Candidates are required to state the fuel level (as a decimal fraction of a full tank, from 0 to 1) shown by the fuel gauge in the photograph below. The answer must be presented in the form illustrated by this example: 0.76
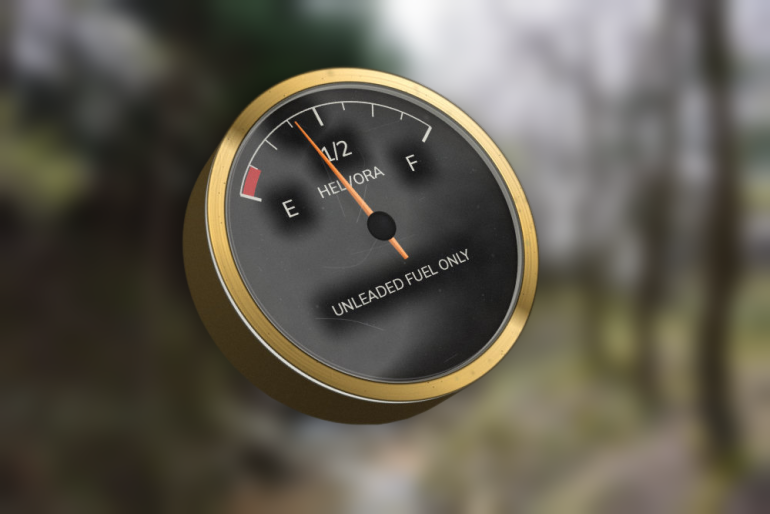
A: 0.375
